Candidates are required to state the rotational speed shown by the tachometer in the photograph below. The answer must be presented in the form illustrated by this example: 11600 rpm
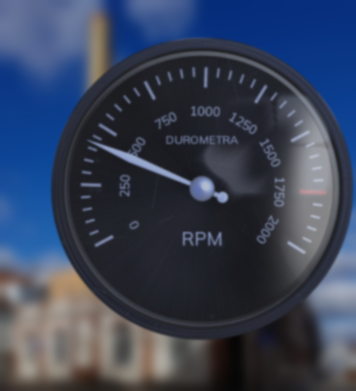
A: 425 rpm
